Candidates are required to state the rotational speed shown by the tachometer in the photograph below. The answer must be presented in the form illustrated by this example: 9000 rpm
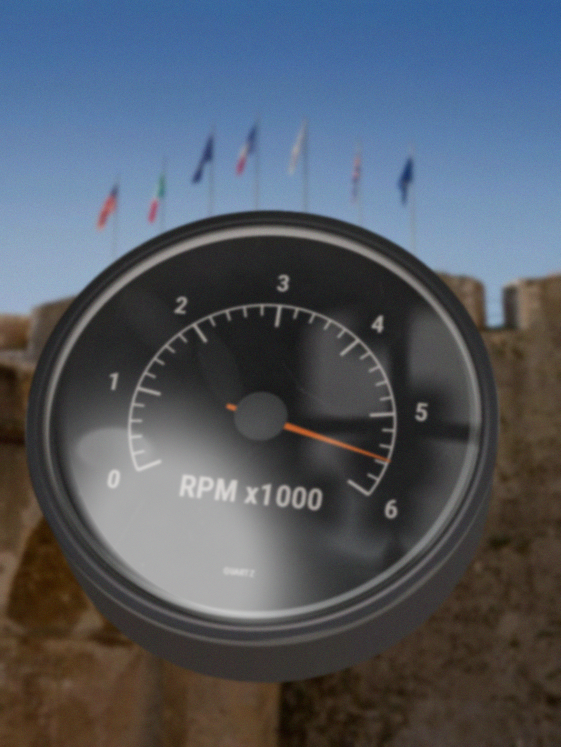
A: 5600 rpm
